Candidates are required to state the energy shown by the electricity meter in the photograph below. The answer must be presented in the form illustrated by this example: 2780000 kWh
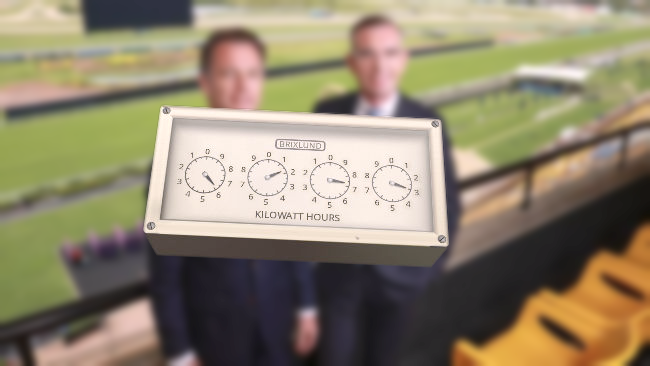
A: 6173 kWh
